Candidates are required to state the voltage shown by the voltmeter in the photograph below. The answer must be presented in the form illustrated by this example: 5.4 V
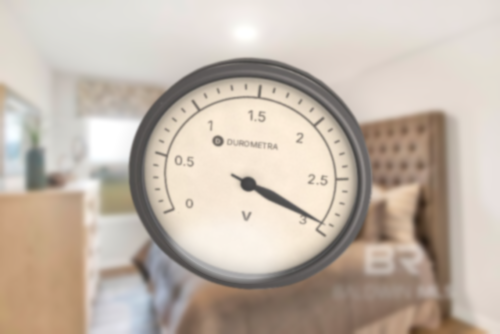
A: 2.9 V
